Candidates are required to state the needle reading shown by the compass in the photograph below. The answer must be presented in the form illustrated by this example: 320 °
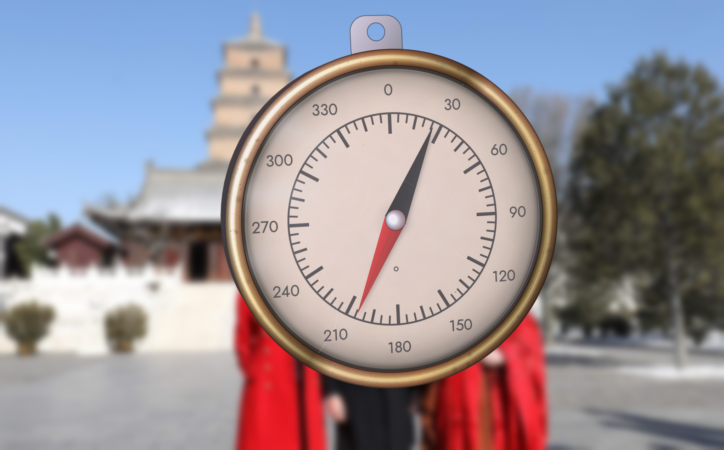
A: 205 °
